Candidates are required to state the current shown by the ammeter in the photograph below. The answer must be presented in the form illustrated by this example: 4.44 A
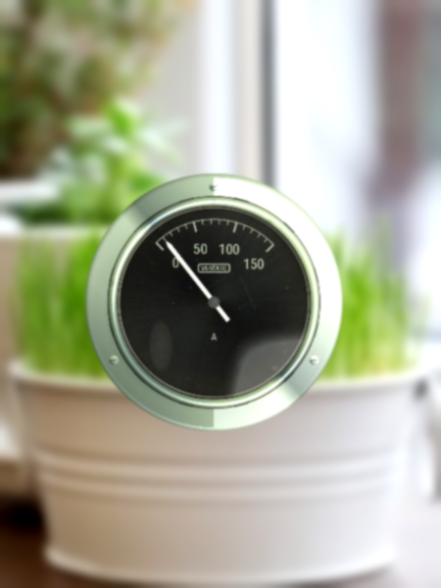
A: 10 A
